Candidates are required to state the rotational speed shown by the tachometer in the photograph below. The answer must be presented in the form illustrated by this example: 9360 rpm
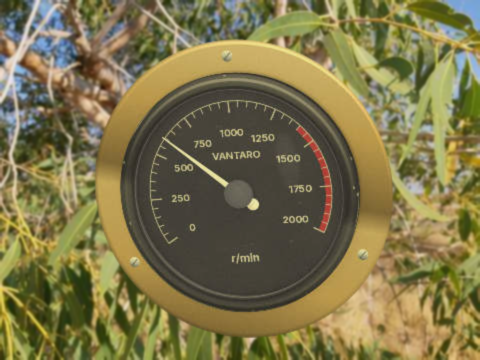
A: 600 rpm
